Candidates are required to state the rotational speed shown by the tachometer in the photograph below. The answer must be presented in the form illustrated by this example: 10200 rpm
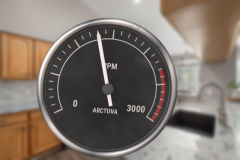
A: 1300 rpm
